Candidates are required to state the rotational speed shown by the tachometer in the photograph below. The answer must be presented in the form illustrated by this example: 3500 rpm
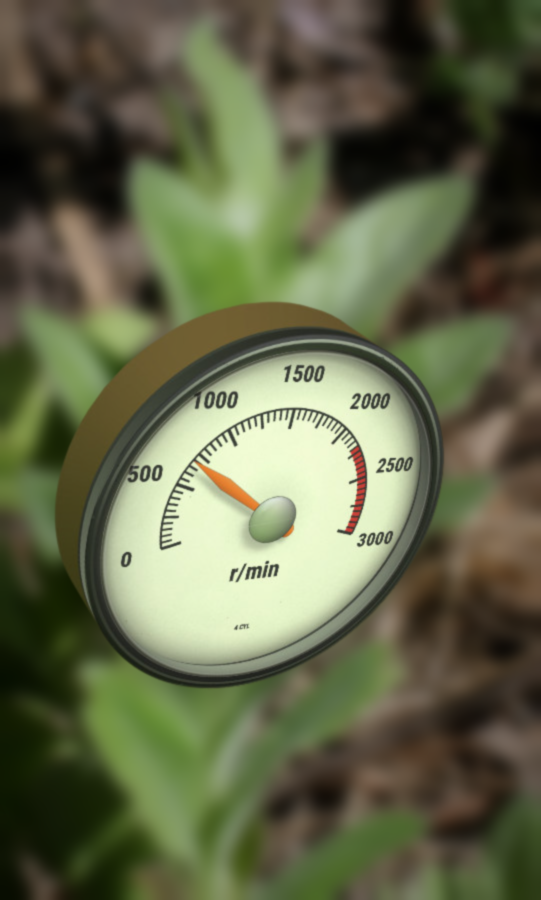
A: 700 rpm
